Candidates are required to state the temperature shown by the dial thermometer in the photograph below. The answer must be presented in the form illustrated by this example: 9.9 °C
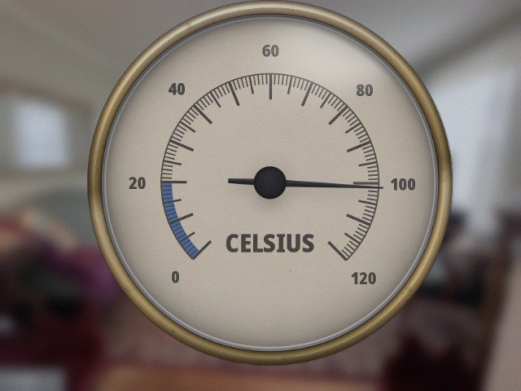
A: 101 °C
